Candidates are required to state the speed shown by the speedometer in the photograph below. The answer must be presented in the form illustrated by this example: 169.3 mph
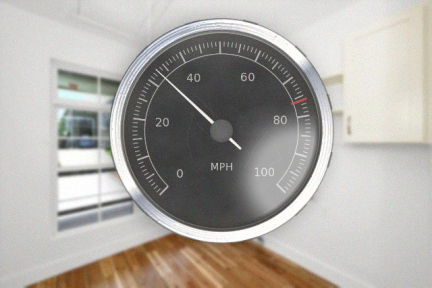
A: 33 mph
